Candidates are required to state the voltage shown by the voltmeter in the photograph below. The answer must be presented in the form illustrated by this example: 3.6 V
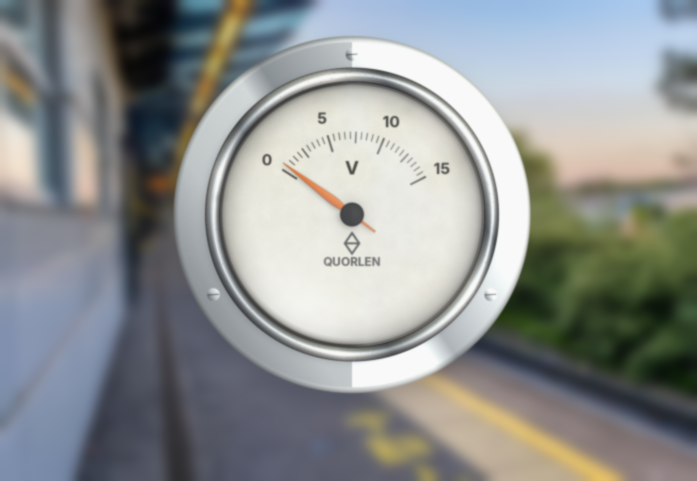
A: 0.5 V
